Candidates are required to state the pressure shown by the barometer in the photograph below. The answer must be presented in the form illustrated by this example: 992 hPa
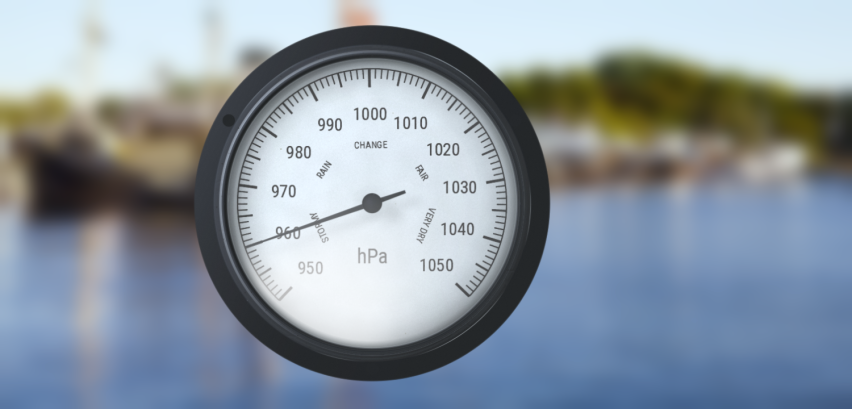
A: 960 hPa
